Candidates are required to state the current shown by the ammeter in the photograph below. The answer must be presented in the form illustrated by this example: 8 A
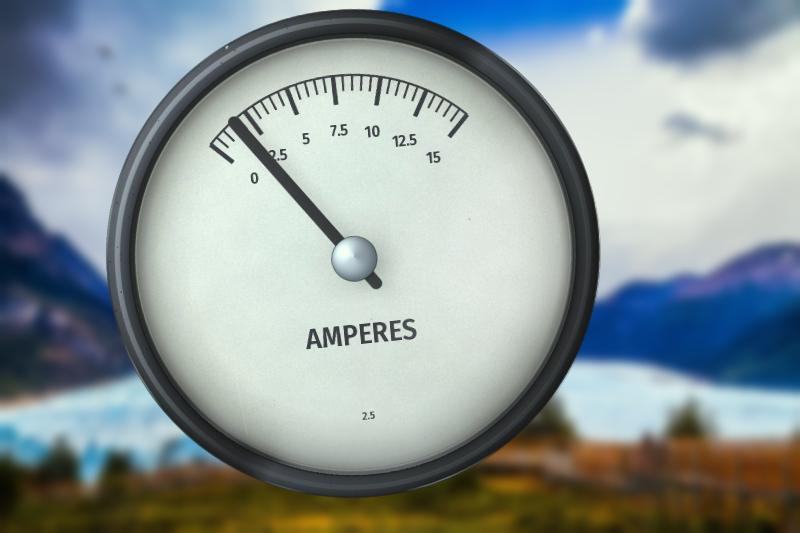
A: 1.75 A
